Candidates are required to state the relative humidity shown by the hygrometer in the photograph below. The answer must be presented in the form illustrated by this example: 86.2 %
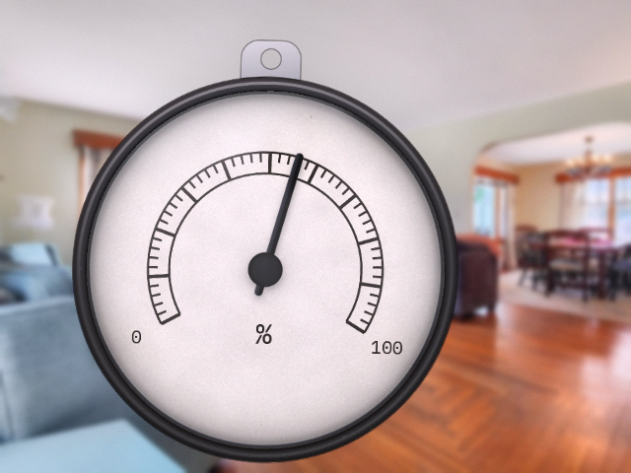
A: 56 %
